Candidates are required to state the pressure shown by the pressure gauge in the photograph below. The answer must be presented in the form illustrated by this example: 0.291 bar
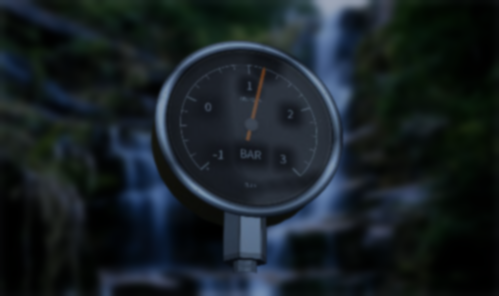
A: 1.2 bar
